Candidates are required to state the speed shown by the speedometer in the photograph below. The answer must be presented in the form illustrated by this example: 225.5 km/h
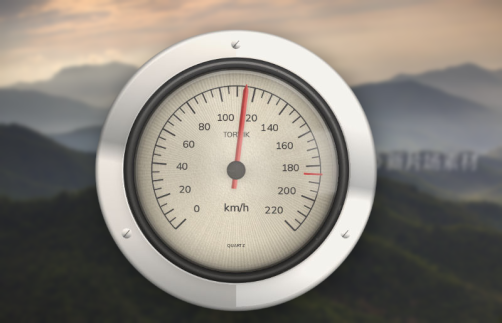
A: 115 km/h
